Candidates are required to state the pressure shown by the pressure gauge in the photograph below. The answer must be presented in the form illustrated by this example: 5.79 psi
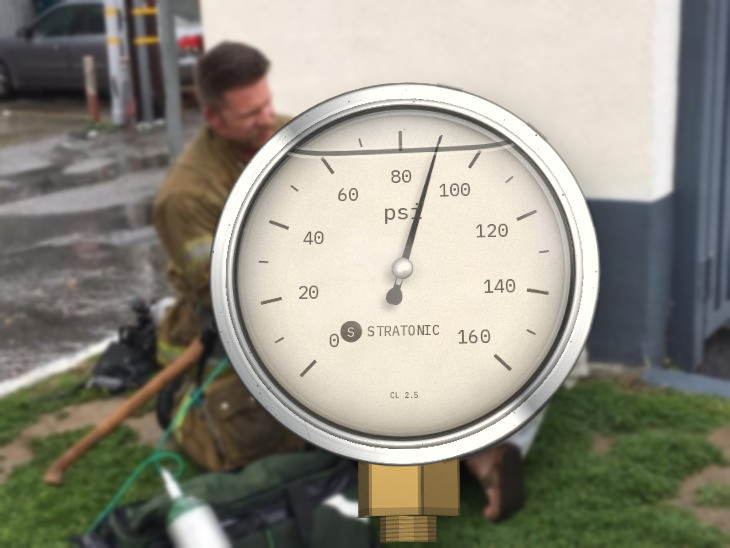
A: 90 psi
